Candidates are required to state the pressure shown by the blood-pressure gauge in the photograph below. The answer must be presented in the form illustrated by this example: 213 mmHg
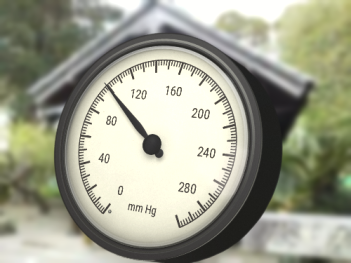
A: 100 mmHg
